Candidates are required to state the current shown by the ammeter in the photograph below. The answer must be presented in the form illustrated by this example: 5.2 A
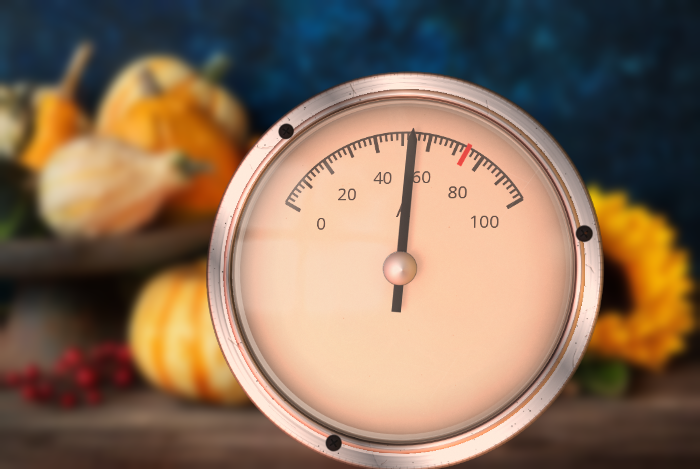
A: 54 A
